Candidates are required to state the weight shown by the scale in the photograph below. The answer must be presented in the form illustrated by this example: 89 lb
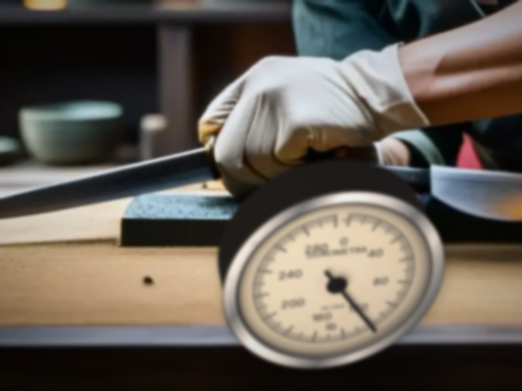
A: 120 lb
